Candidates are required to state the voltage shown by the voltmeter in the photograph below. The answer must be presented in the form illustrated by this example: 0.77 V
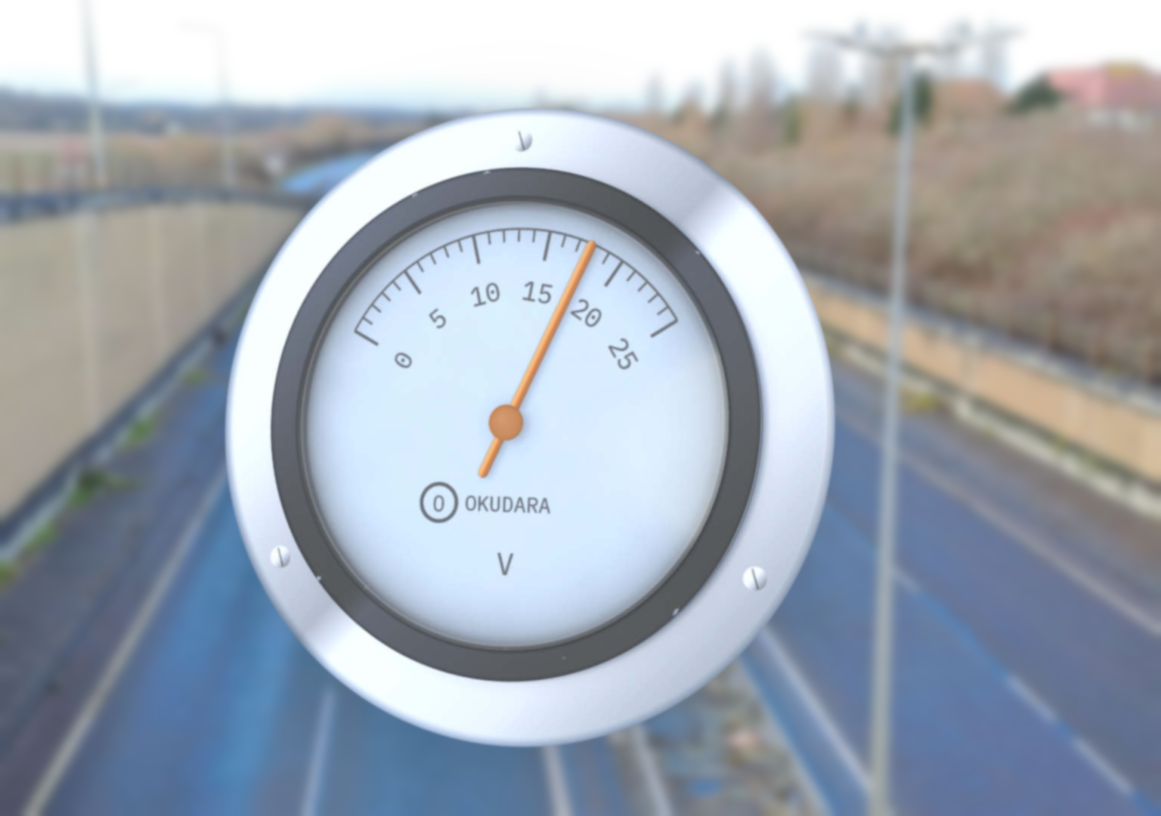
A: 18 V
